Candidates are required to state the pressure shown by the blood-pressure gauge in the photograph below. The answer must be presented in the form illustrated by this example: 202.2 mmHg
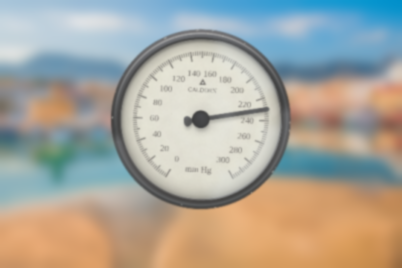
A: 230 mmHg
